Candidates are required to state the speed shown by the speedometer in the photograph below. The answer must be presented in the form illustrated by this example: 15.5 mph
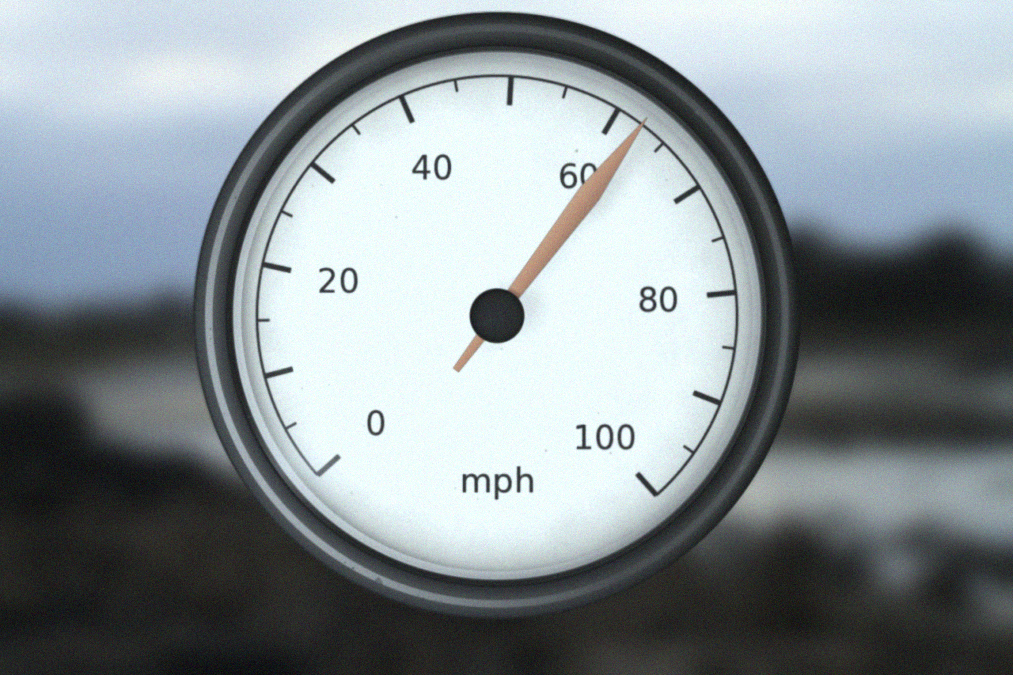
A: 62.5 mph
